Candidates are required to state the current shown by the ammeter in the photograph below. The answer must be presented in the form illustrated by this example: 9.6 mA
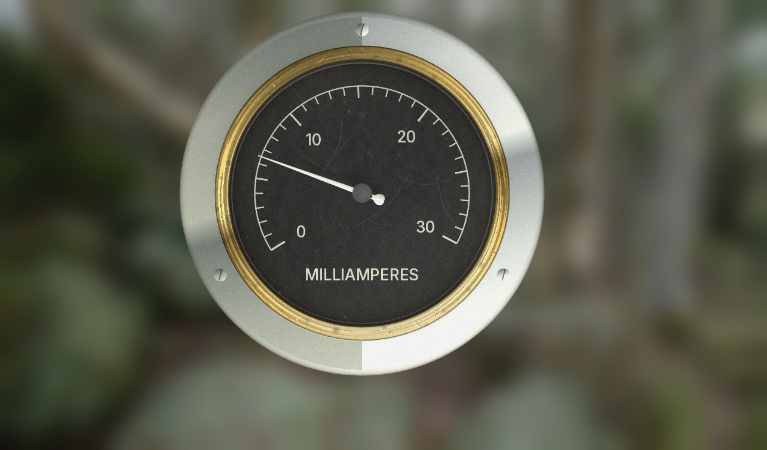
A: 6.5 mA
